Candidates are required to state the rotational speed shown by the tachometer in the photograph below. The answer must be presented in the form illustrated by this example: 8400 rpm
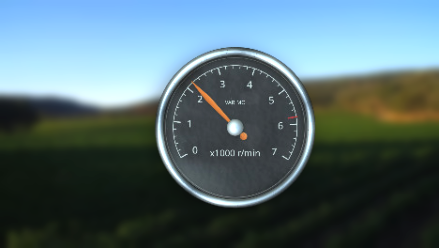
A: 2200 rpm
